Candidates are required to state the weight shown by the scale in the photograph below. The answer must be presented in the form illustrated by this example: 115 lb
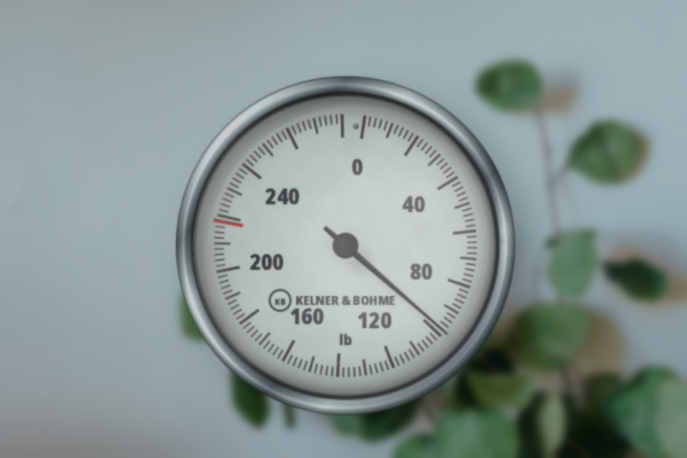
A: 98 lb
